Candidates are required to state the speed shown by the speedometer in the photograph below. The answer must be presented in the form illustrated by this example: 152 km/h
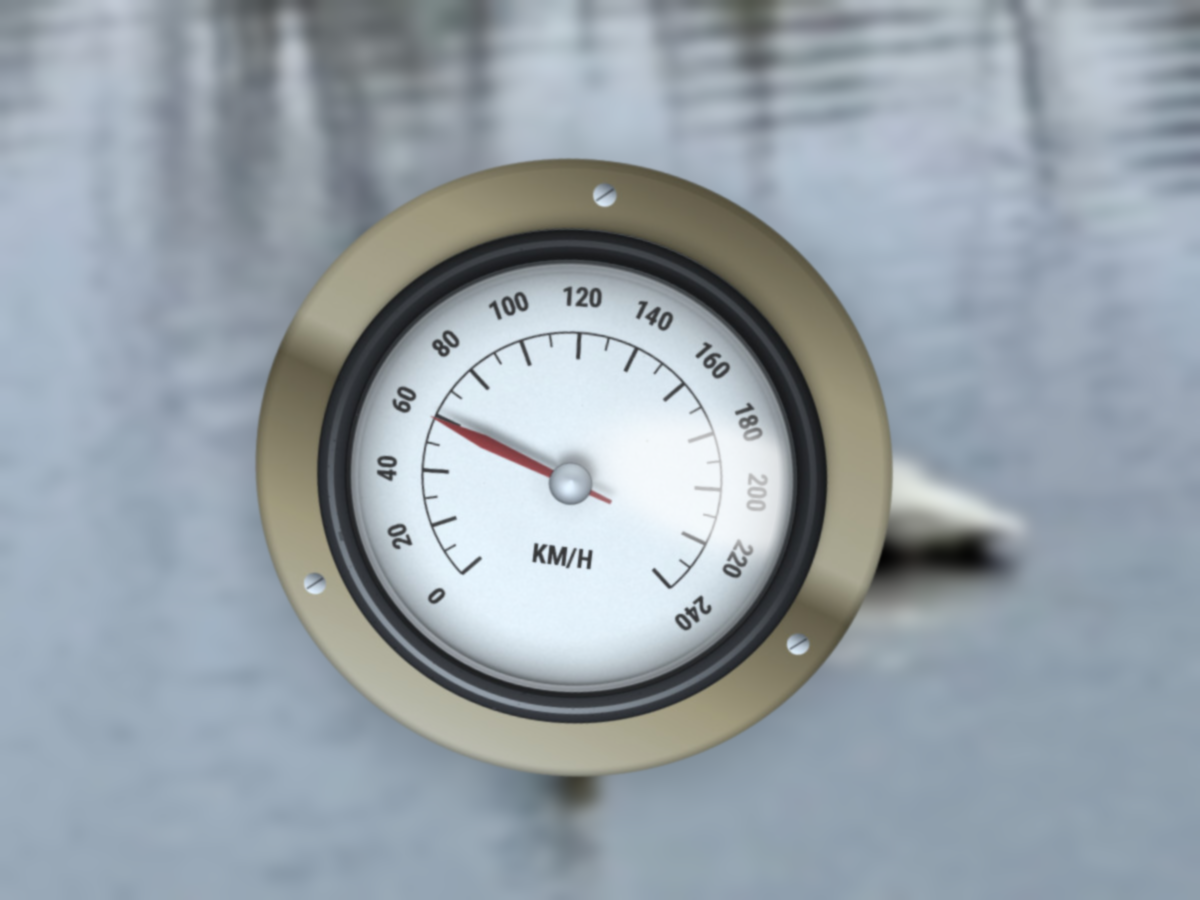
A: 60 km/h
